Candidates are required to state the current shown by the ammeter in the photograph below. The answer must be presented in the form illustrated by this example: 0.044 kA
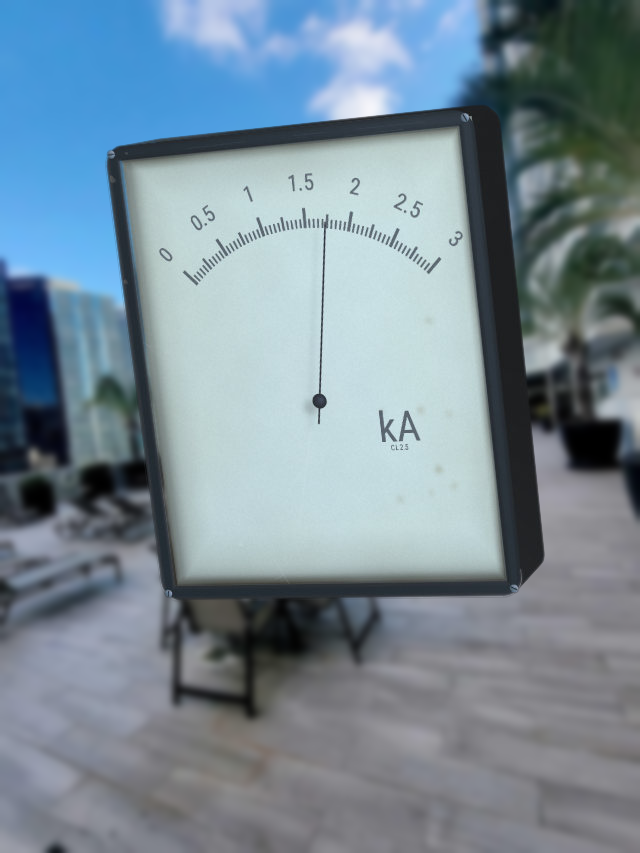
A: 1.75 kA
